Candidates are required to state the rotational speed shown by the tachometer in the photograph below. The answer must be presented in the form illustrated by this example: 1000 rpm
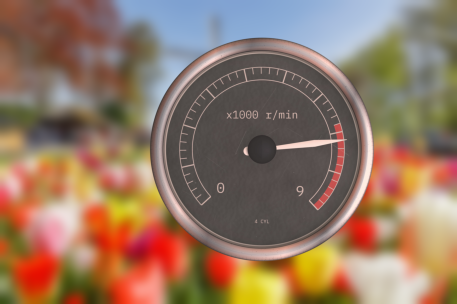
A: 7200 rpm
